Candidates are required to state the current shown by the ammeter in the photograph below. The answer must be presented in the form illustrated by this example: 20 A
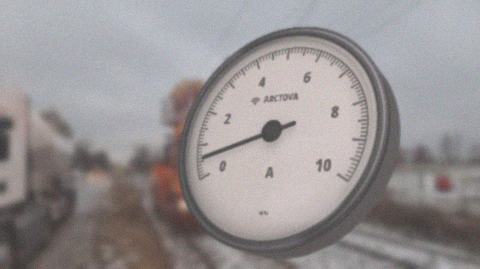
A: 0.5 A
